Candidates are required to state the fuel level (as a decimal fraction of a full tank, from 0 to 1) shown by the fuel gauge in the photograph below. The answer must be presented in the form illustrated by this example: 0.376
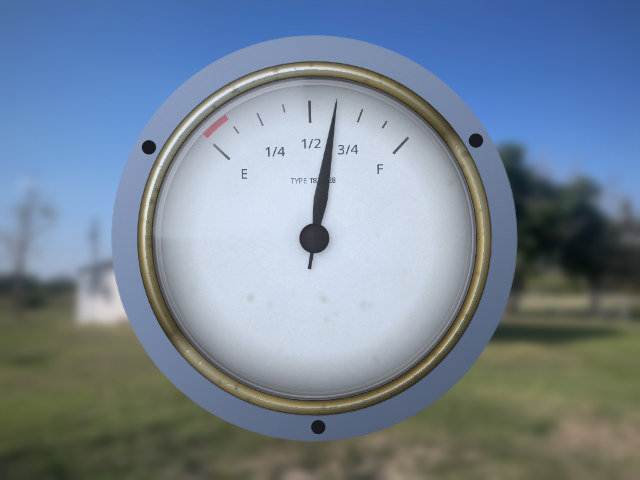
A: 0.625
